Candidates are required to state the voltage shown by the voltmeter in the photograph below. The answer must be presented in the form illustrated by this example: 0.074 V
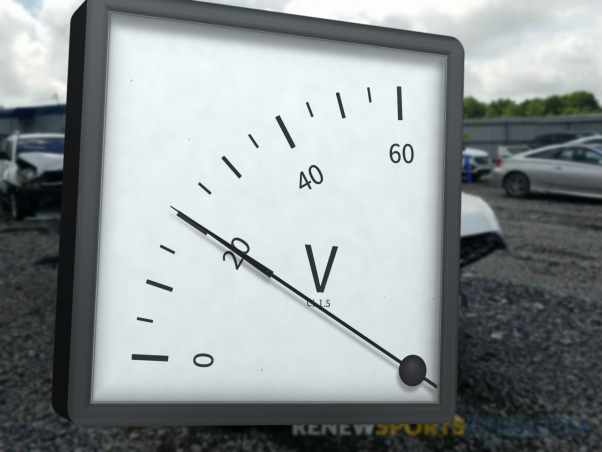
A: 20 V
